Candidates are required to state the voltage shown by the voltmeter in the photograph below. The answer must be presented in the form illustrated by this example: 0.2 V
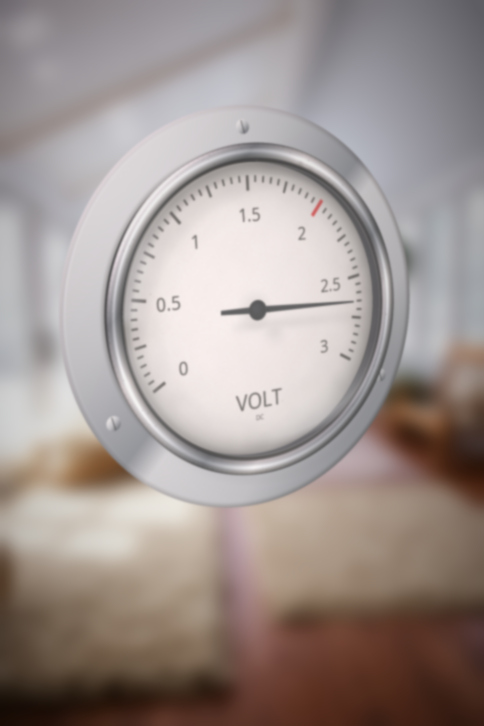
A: 2.65 V
